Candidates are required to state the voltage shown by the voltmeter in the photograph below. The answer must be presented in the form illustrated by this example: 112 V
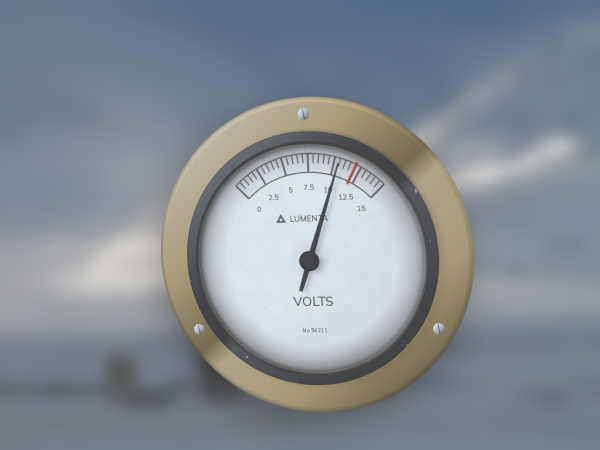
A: 10.5 V
